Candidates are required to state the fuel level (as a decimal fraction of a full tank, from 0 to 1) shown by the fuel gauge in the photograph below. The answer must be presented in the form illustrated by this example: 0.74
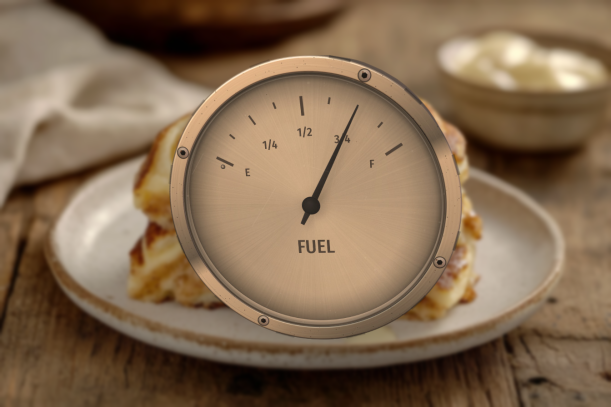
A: 0.75
